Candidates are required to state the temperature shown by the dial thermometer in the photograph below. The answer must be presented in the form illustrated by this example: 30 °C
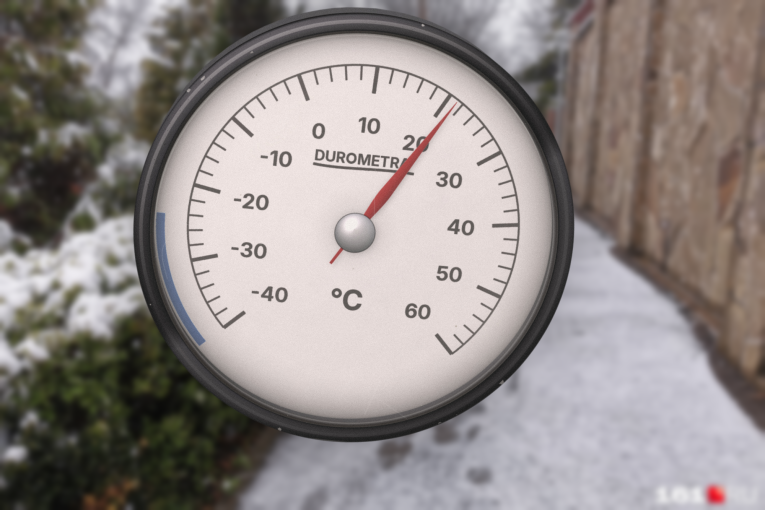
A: 21 °C
